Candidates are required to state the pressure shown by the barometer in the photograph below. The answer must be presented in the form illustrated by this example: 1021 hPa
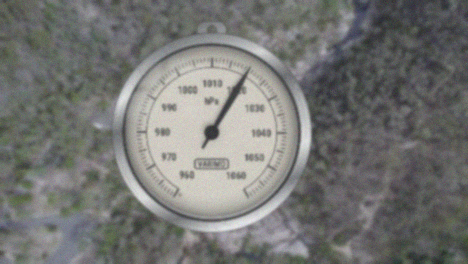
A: 1020 hPa
